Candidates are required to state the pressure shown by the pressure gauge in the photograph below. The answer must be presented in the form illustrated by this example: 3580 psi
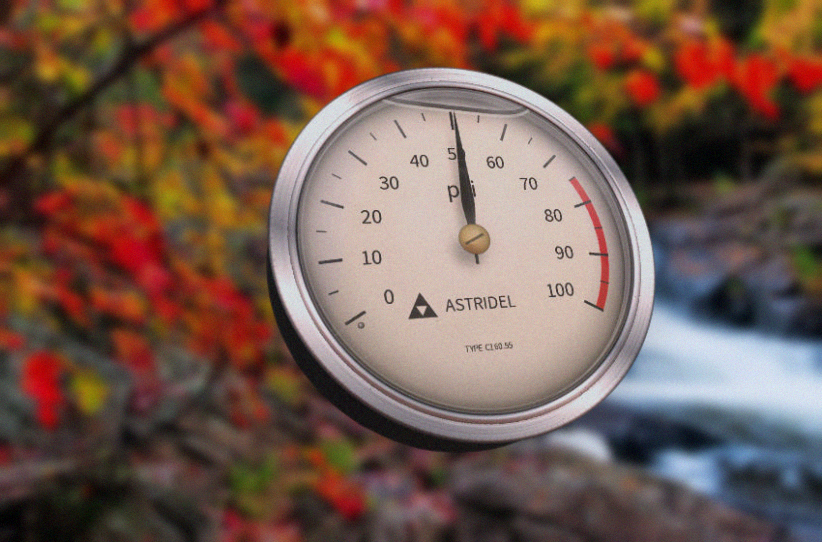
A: 50 psi
